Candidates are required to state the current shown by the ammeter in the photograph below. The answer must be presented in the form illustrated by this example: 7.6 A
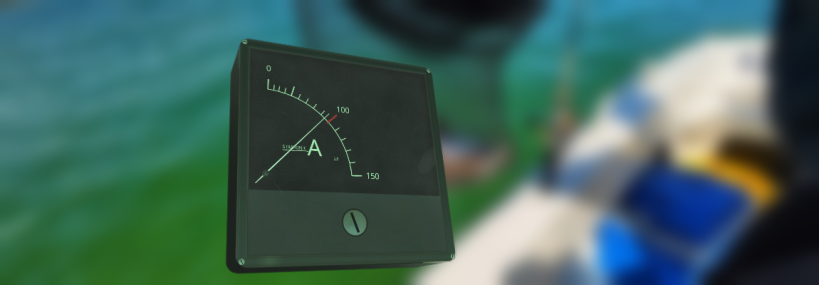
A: 95 A
